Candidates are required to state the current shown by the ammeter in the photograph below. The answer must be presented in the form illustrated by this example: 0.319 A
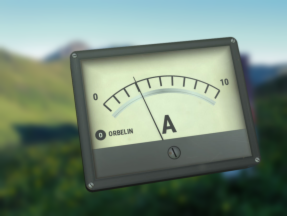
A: 3 A
